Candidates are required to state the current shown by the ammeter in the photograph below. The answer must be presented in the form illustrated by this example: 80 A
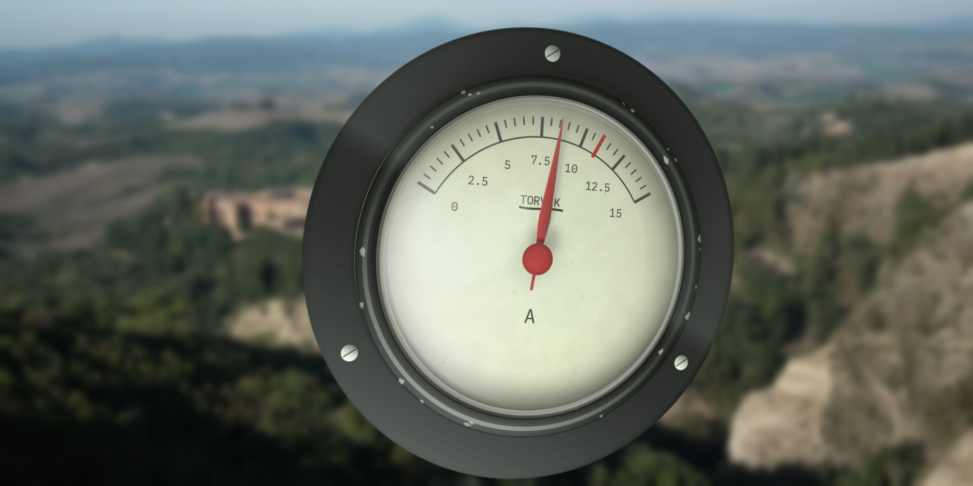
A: 8.5 A
